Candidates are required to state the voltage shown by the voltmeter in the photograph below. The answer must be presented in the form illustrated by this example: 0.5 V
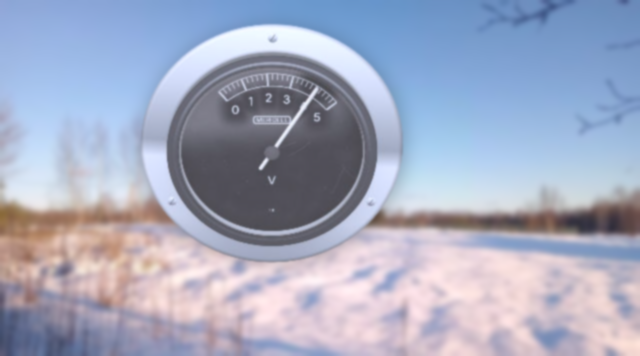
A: 4 V
